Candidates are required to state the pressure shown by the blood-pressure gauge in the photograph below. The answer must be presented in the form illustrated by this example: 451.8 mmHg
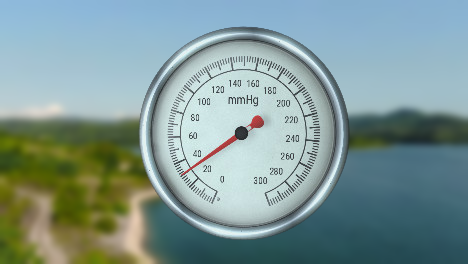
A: 30 mmHg
